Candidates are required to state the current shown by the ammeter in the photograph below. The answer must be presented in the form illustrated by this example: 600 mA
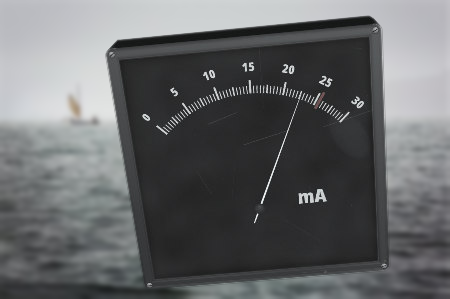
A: 22.5 mA
